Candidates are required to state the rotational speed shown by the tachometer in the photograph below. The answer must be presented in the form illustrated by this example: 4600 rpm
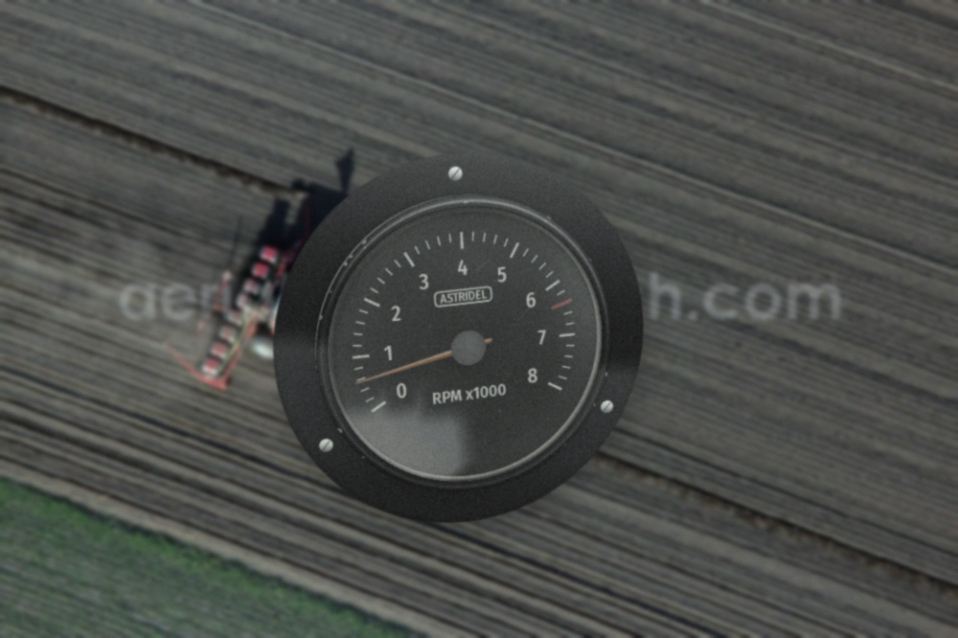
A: 600 rpm
